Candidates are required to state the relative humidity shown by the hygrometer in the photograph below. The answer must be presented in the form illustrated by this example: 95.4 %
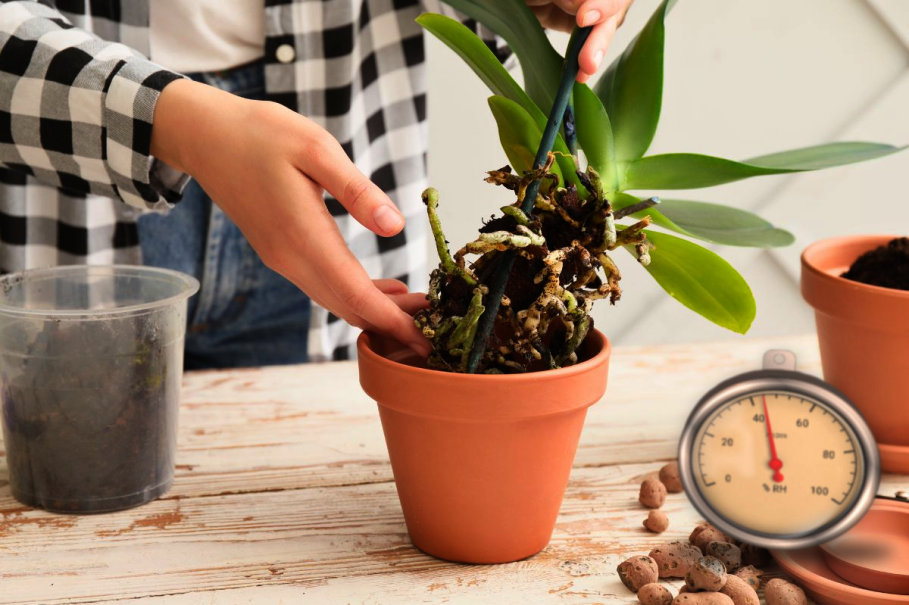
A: 44 %
